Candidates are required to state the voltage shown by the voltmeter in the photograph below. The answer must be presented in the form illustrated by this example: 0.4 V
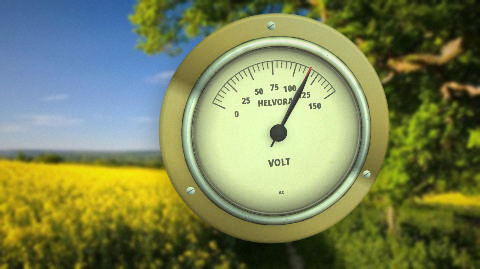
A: 115 V
